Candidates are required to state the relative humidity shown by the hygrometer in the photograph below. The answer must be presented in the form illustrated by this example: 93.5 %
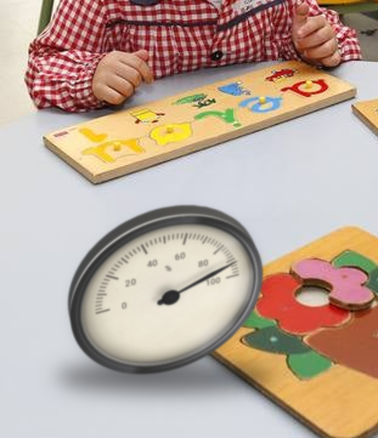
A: 90 %
